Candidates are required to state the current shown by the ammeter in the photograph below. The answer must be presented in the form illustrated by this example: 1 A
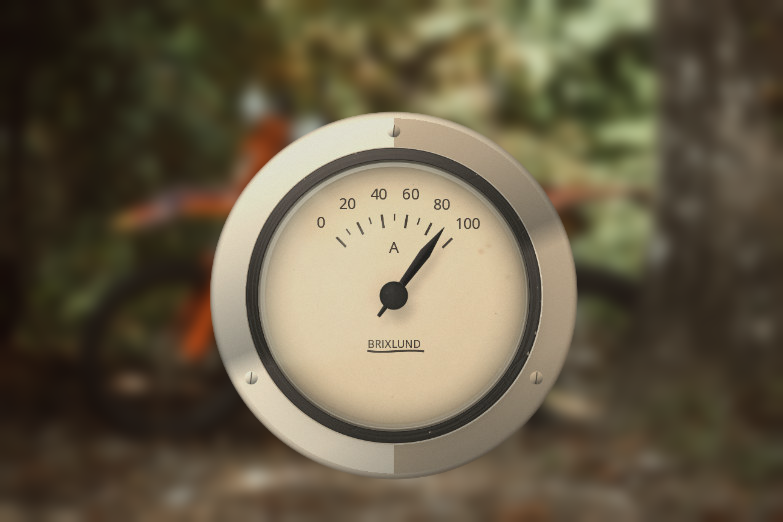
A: 90 A
